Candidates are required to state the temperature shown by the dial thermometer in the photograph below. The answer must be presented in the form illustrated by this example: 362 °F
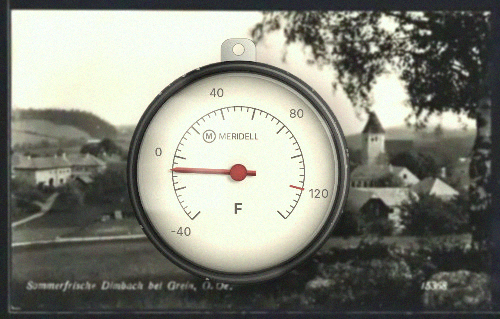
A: -8 °F
